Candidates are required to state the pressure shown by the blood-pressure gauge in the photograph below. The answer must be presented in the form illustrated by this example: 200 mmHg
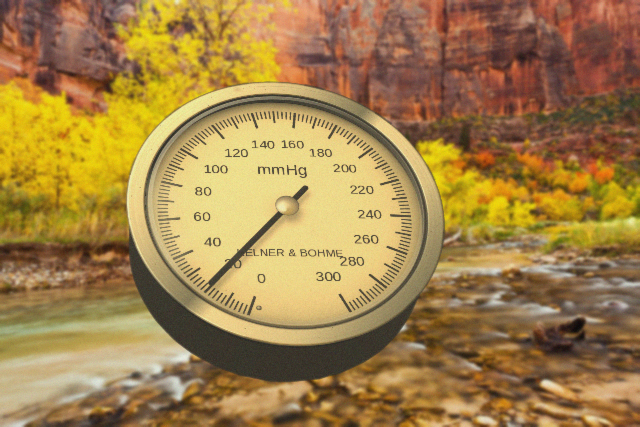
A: 20 mmHg
